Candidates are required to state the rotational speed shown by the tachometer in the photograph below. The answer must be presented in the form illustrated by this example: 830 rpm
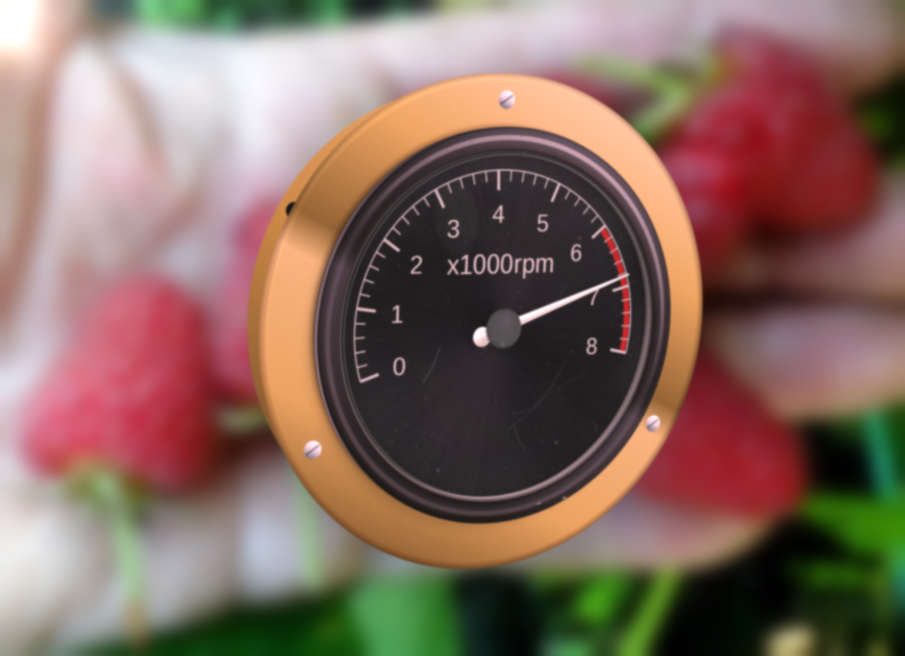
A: 6800 rpm
